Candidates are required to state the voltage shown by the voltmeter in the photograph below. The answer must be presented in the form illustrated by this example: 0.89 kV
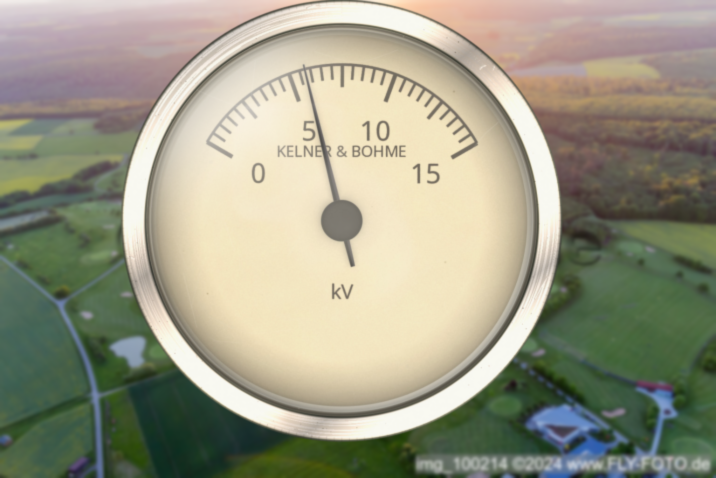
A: 5.75 kV
